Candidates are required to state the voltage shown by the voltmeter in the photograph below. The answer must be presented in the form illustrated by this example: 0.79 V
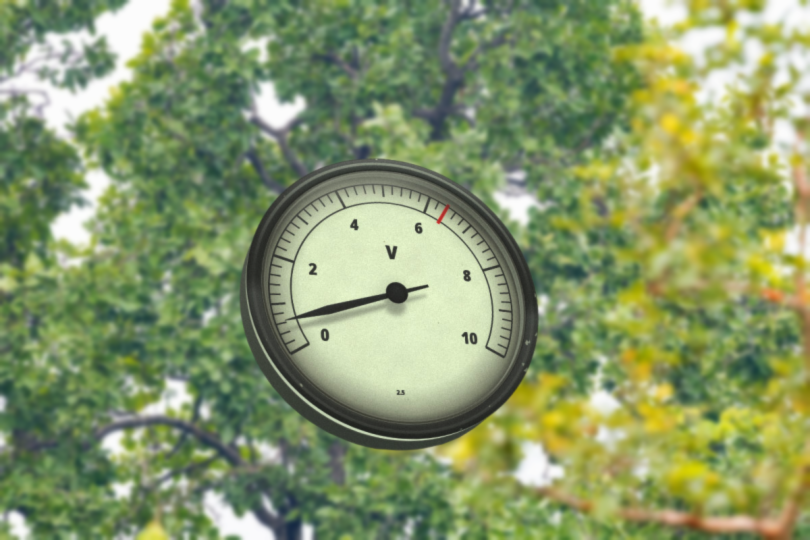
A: 0.6 V
